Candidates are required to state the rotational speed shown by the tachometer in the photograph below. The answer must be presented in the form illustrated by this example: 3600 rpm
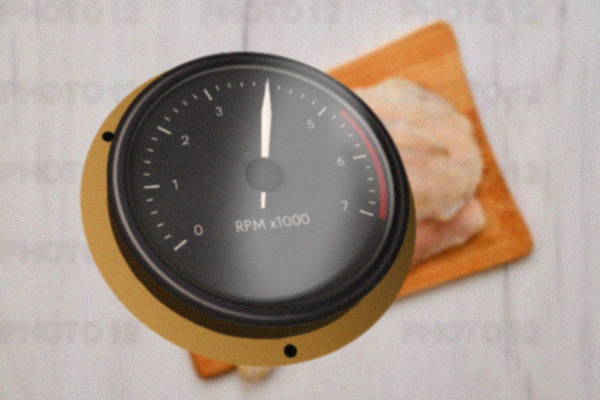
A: 4000 rpm
